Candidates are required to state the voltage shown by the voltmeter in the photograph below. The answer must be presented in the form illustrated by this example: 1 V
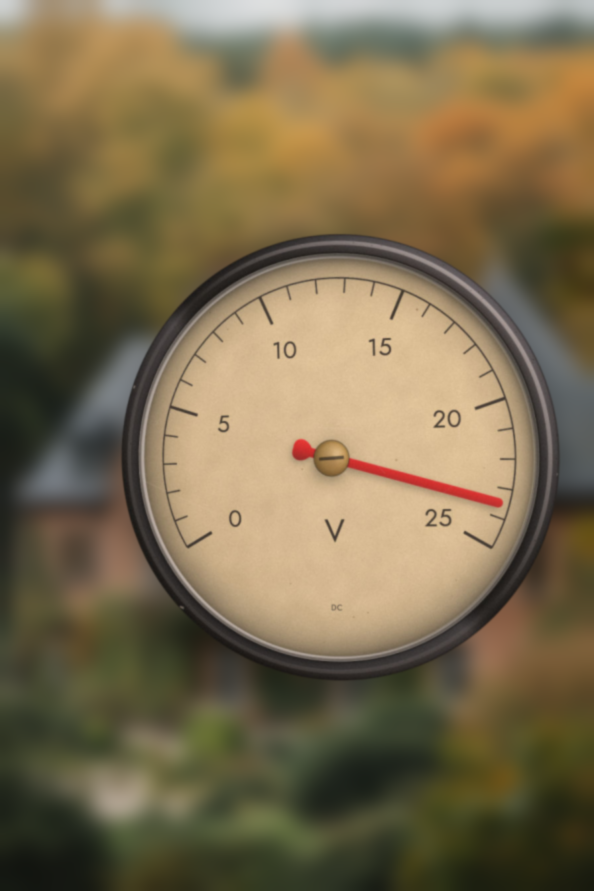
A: 23.5 V
